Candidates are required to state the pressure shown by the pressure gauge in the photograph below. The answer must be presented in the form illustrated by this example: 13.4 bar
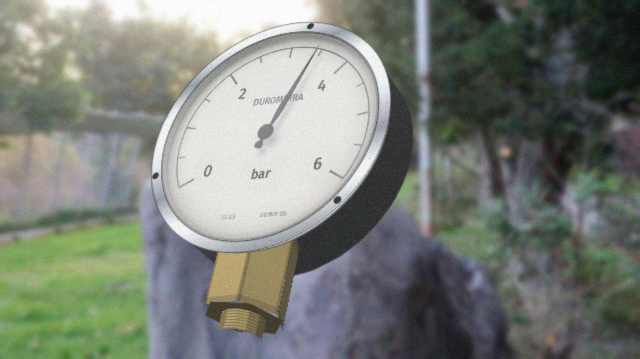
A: 3.5 bar
